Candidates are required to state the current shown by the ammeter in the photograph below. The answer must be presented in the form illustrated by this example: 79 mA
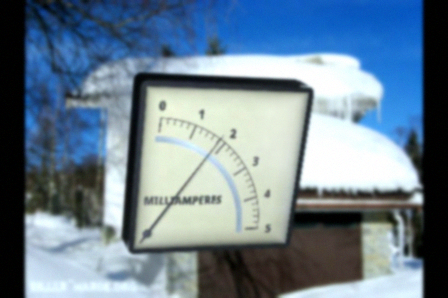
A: 1.8 mA
